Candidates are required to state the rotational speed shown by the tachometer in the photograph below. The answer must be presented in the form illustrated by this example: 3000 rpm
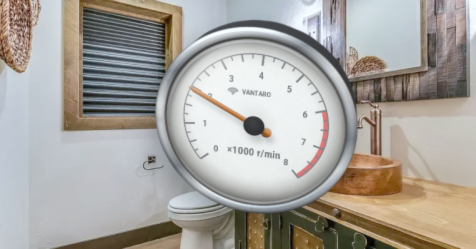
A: 2000 rpm
